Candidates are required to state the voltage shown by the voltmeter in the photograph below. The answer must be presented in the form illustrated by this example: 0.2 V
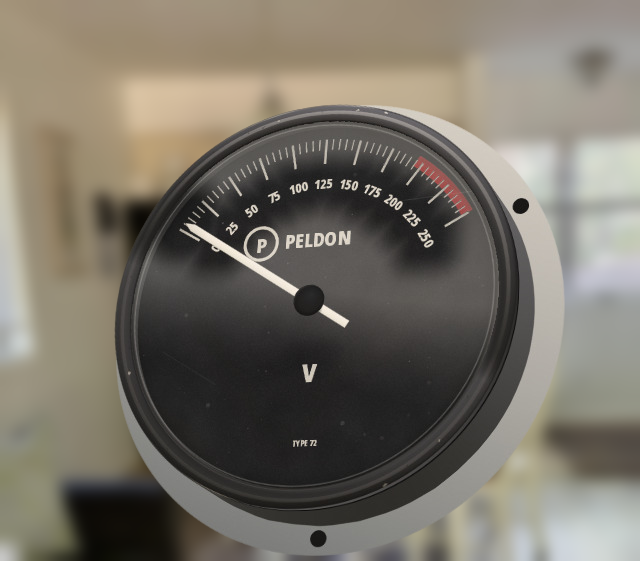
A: 5 V
